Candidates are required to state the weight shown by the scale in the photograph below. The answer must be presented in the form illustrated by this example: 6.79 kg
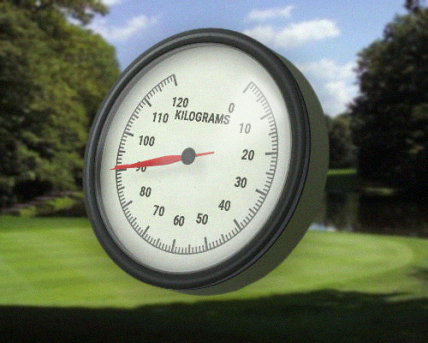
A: 90 kg
